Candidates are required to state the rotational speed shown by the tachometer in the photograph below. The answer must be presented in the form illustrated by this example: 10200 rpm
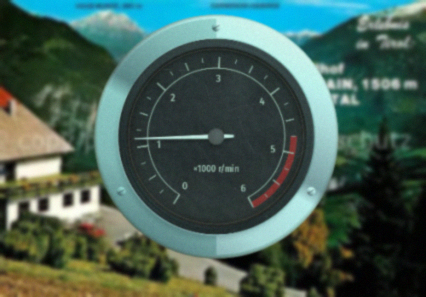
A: 1125 rpm
